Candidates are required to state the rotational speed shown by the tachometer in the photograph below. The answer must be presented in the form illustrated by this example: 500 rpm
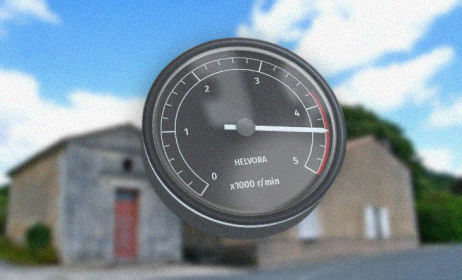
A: 4400 rpm
